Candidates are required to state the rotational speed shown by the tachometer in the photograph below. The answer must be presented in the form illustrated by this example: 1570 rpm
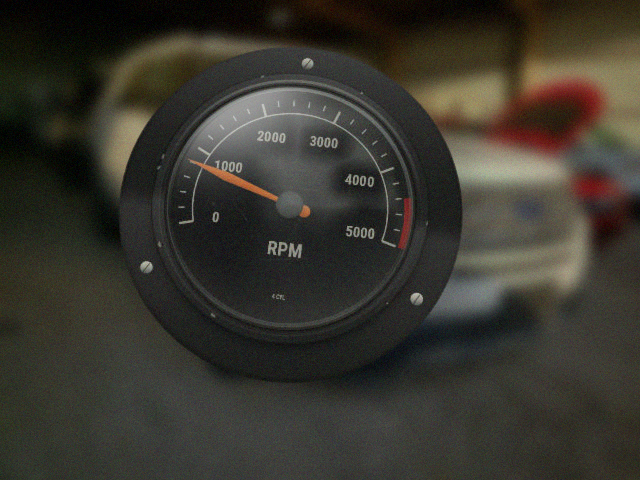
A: 800 rpm
